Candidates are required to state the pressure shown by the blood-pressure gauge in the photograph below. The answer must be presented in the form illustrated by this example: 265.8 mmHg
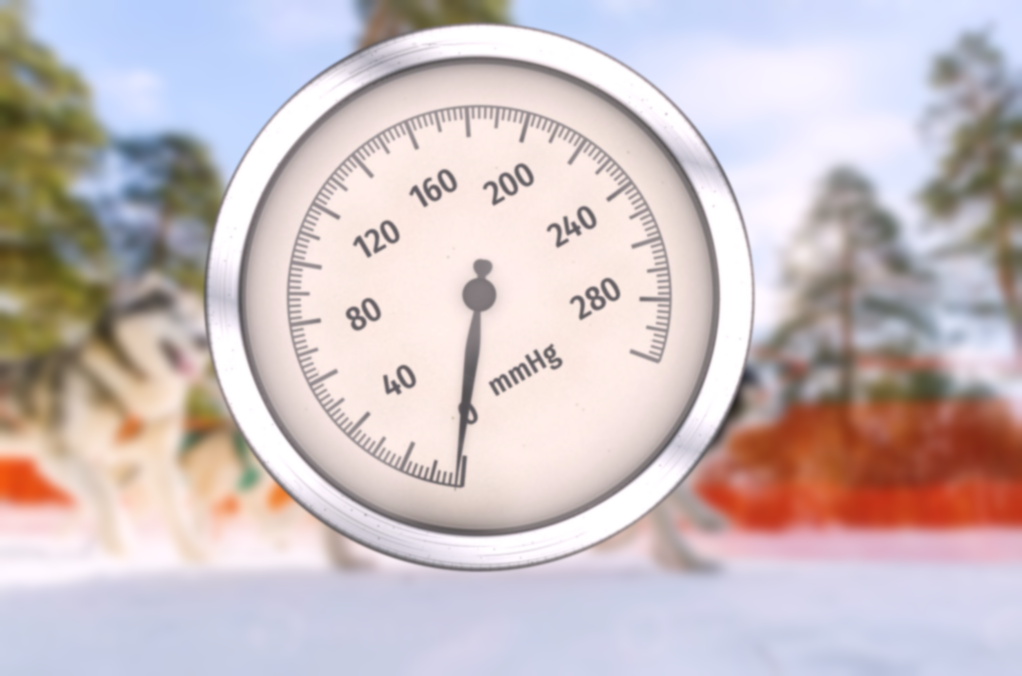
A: 2 mmHg
